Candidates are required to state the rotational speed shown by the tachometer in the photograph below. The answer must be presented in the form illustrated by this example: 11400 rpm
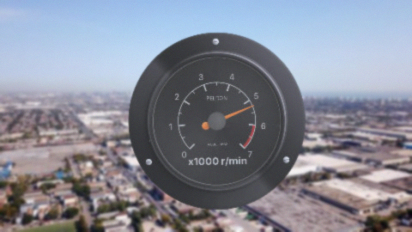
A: 5250 rpm
